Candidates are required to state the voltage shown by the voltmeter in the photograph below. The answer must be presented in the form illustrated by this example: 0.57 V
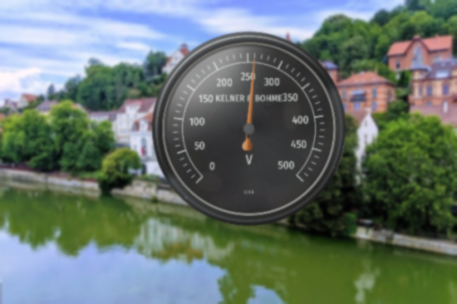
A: 260 V
